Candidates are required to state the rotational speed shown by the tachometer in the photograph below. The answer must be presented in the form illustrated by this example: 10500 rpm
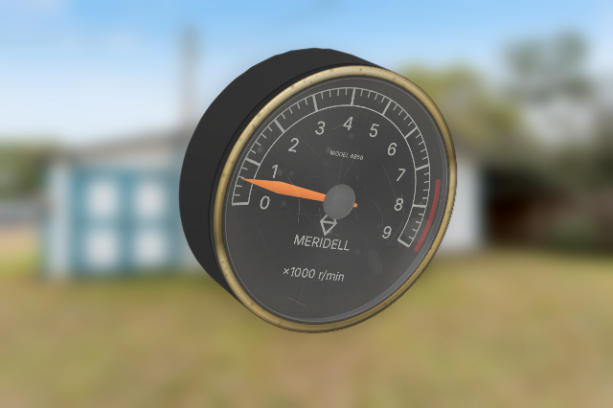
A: 600 rpm
